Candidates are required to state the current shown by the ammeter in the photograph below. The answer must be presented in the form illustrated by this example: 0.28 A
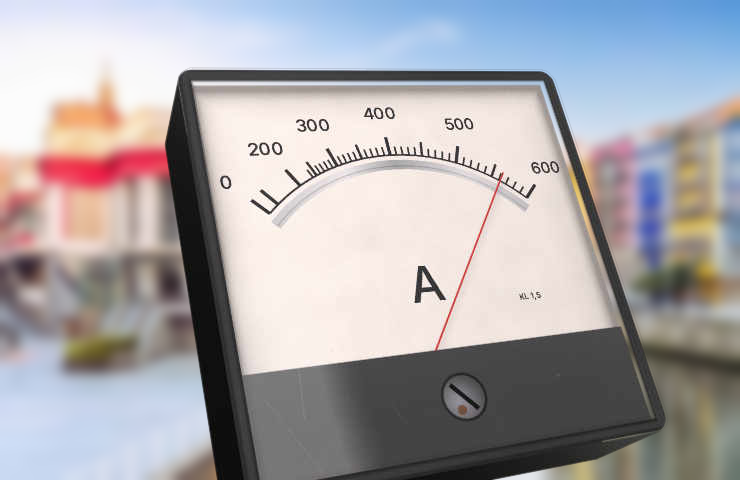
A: 560 A
